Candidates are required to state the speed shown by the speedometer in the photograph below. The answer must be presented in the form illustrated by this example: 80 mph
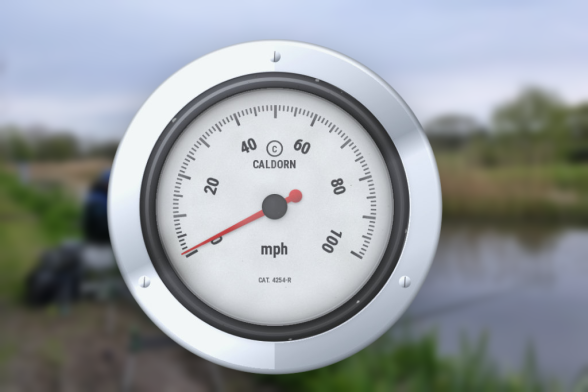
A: 1 mph
